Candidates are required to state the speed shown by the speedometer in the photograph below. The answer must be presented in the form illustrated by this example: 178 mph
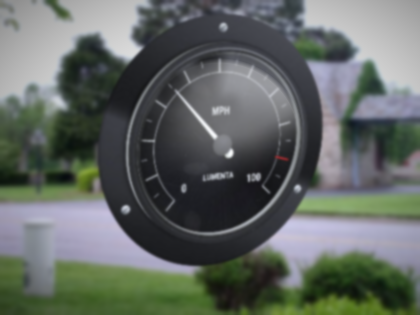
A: 35 mph
